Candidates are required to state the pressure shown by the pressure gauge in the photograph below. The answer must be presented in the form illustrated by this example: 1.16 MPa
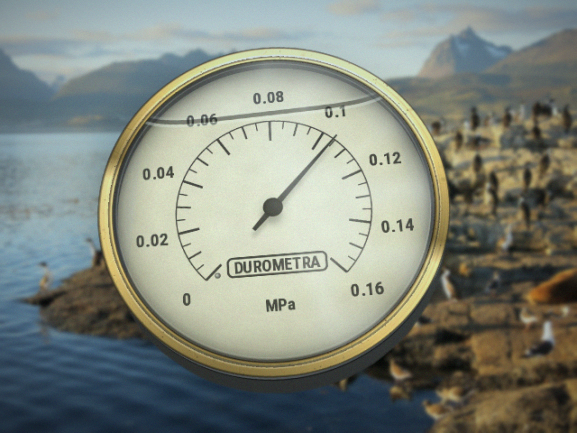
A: 0.105 MPa
